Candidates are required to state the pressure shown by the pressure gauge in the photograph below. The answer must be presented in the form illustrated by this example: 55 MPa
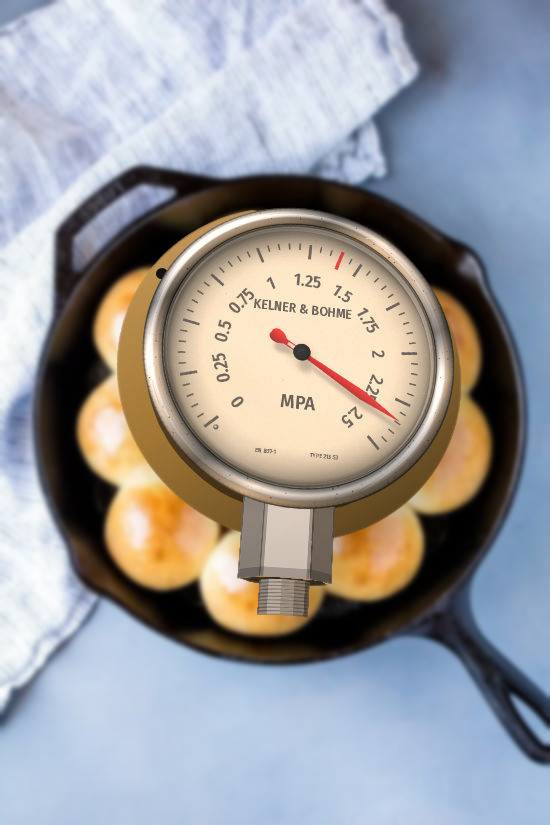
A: 2.35 MPa
